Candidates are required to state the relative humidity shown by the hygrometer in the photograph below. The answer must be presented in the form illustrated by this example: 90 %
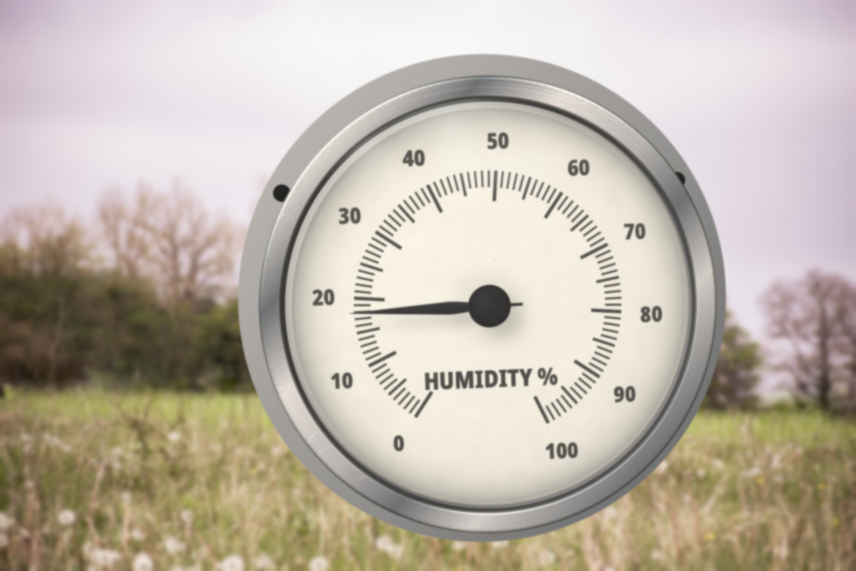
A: 18 %
